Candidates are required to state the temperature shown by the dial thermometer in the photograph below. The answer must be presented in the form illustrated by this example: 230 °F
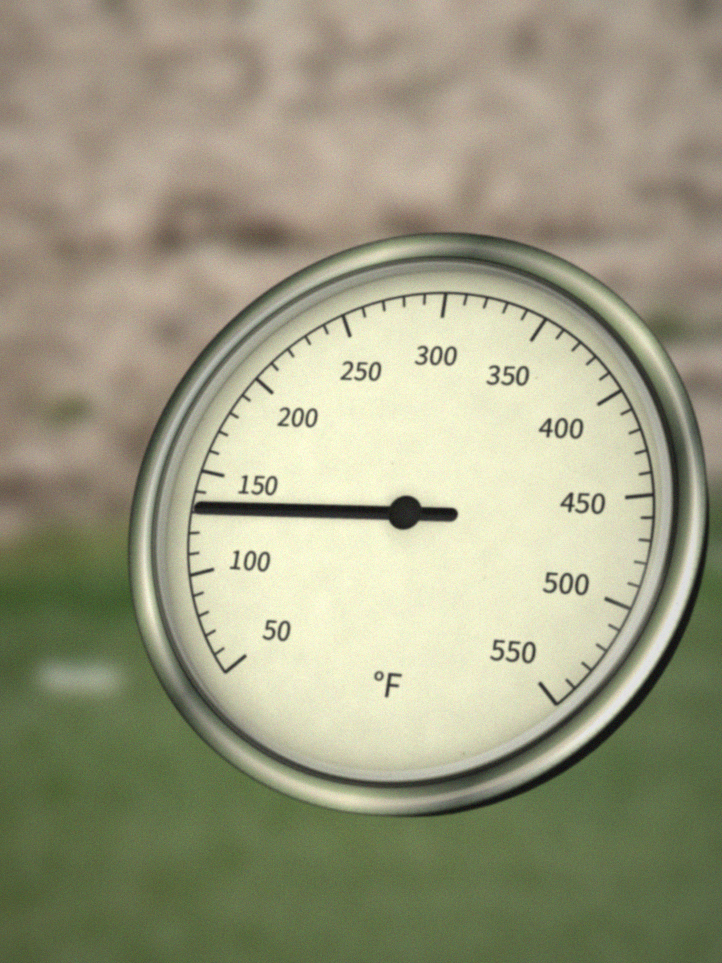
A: 130 °F
